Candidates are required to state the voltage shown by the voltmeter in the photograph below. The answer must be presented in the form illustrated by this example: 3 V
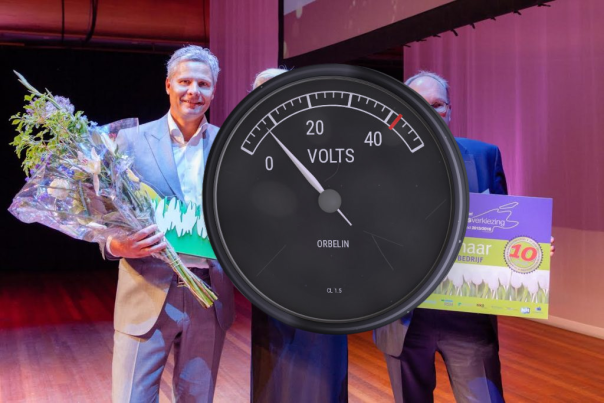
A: 8 V
